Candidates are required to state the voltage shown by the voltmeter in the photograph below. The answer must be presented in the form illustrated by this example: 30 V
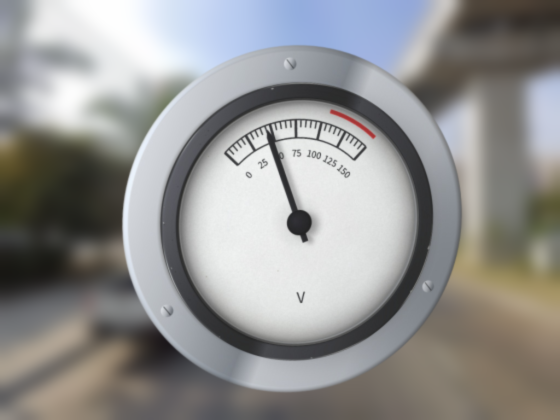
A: 45 V
